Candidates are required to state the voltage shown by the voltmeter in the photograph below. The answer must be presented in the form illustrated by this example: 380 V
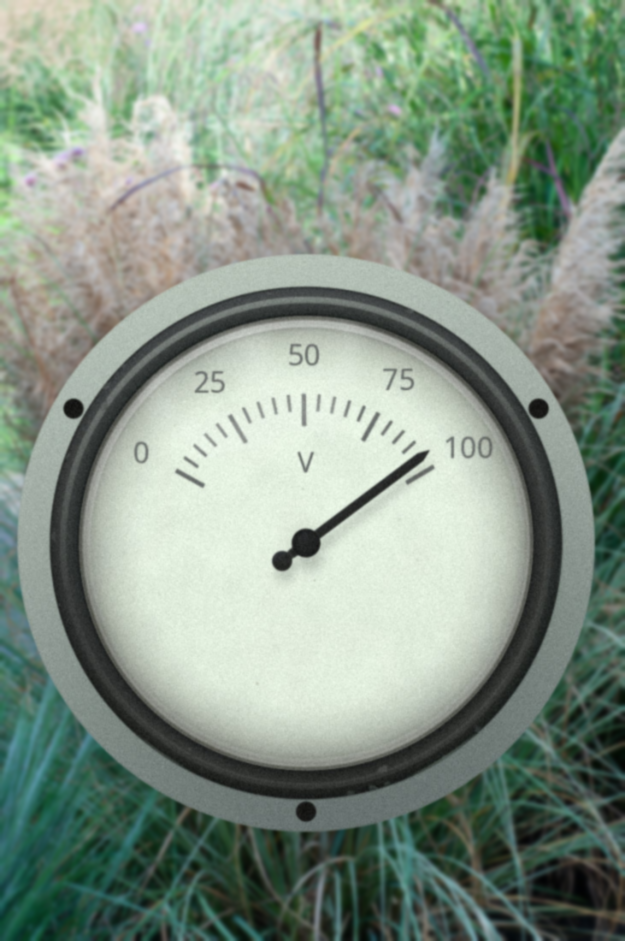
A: 95 V
